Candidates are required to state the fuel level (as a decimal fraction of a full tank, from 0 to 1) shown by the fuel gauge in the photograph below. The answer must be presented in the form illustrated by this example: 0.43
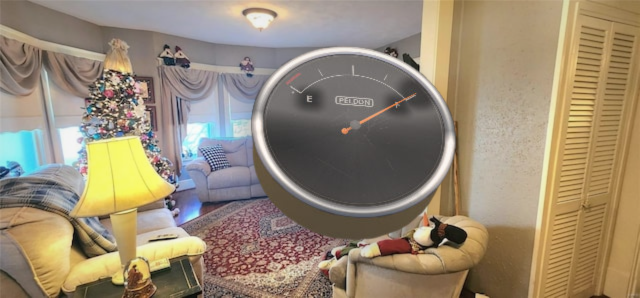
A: 1
